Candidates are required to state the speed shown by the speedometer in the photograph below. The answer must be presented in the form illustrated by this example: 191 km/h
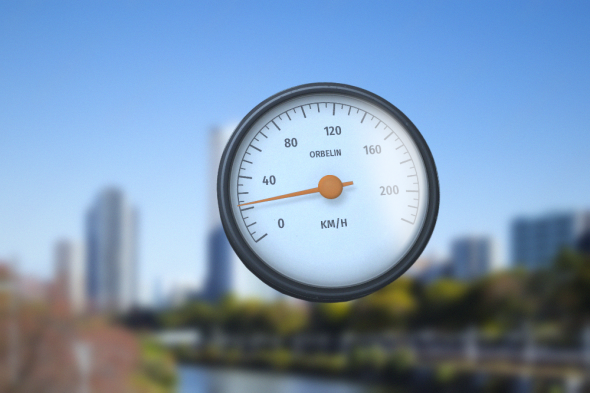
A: 22.5 km/h
